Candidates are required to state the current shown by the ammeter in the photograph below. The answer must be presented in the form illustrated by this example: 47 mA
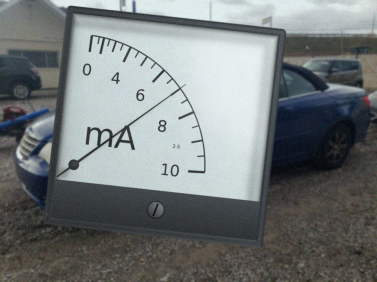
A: 7 mA
